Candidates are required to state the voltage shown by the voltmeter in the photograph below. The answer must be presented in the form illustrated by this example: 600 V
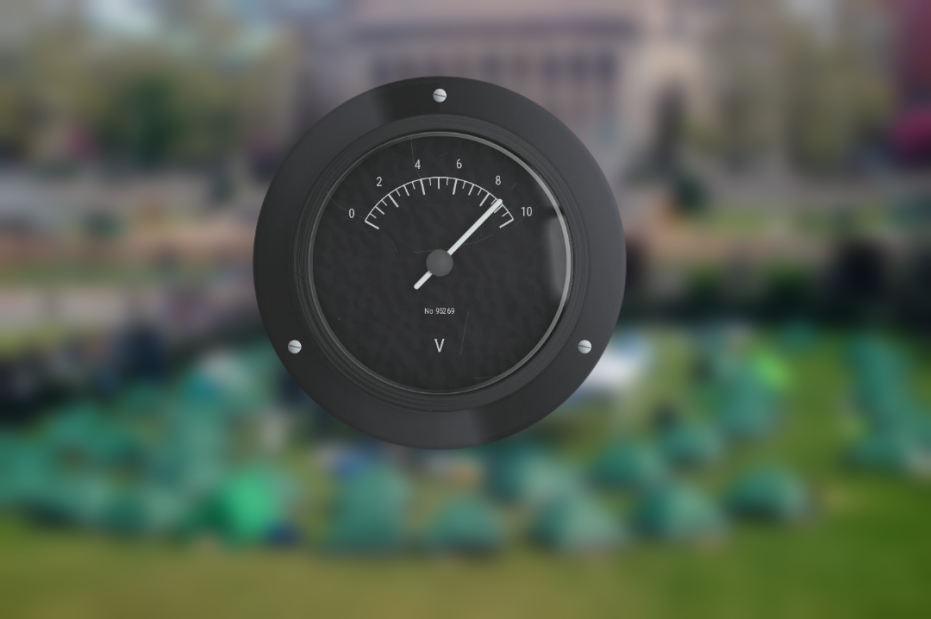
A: 8.75 V
